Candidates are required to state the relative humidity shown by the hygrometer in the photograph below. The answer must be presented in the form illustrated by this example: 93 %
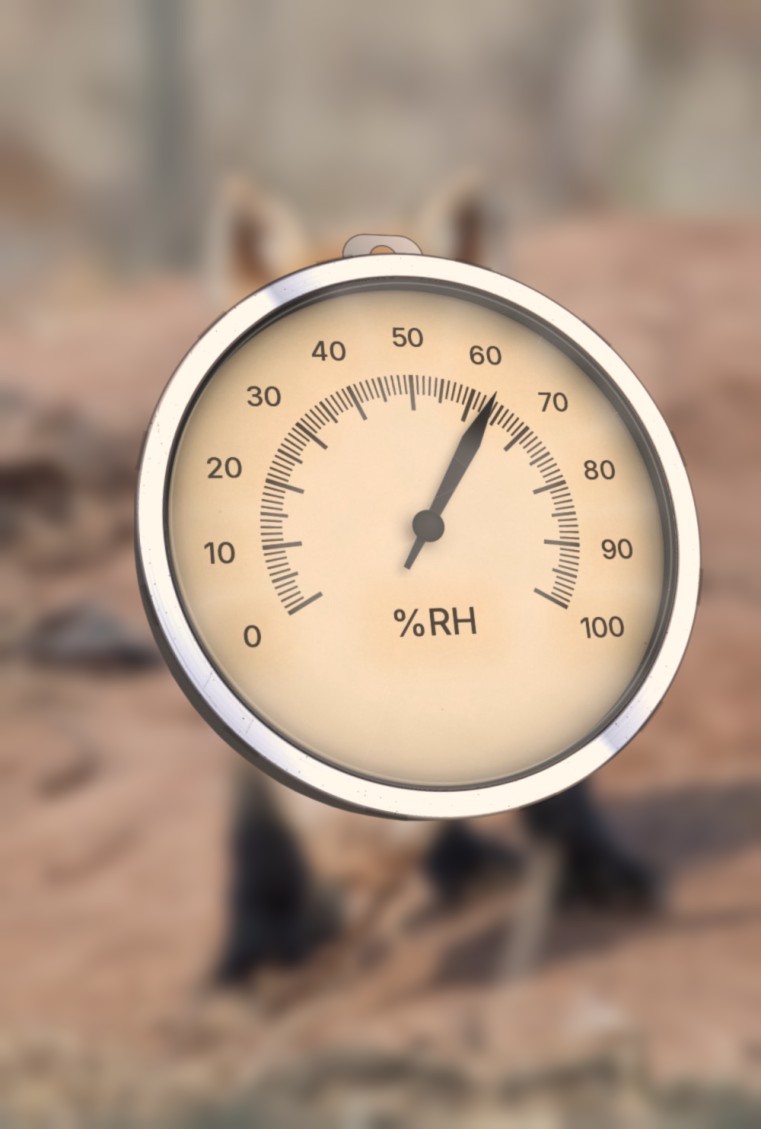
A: 63 %
